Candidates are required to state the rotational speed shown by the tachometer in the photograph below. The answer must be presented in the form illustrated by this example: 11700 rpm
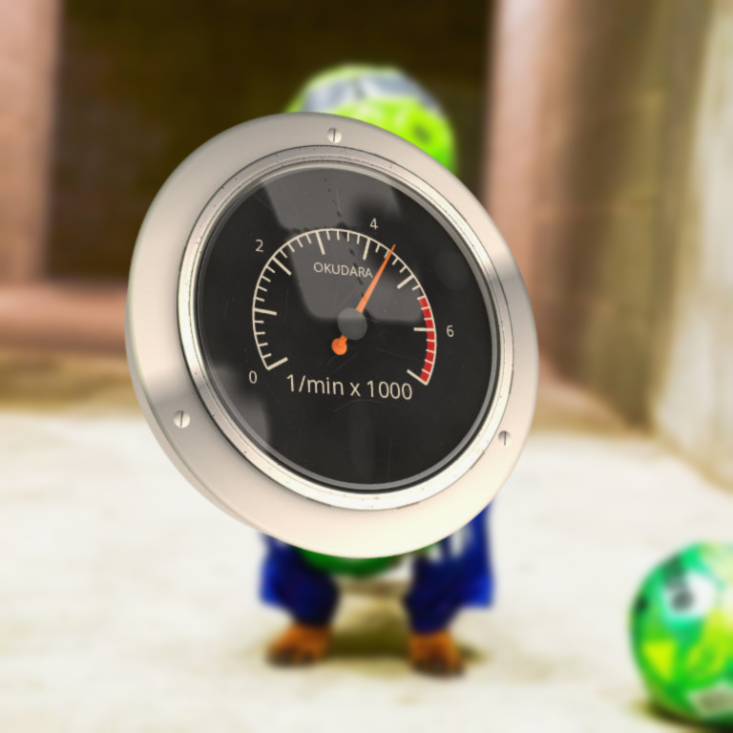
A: 4400 rpm
